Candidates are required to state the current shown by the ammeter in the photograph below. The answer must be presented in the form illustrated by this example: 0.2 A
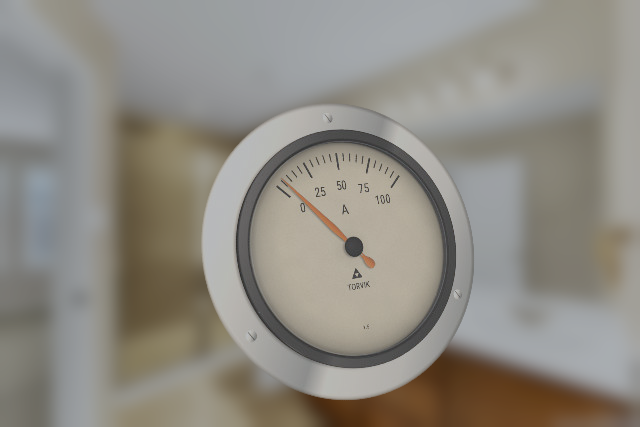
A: 5 A
